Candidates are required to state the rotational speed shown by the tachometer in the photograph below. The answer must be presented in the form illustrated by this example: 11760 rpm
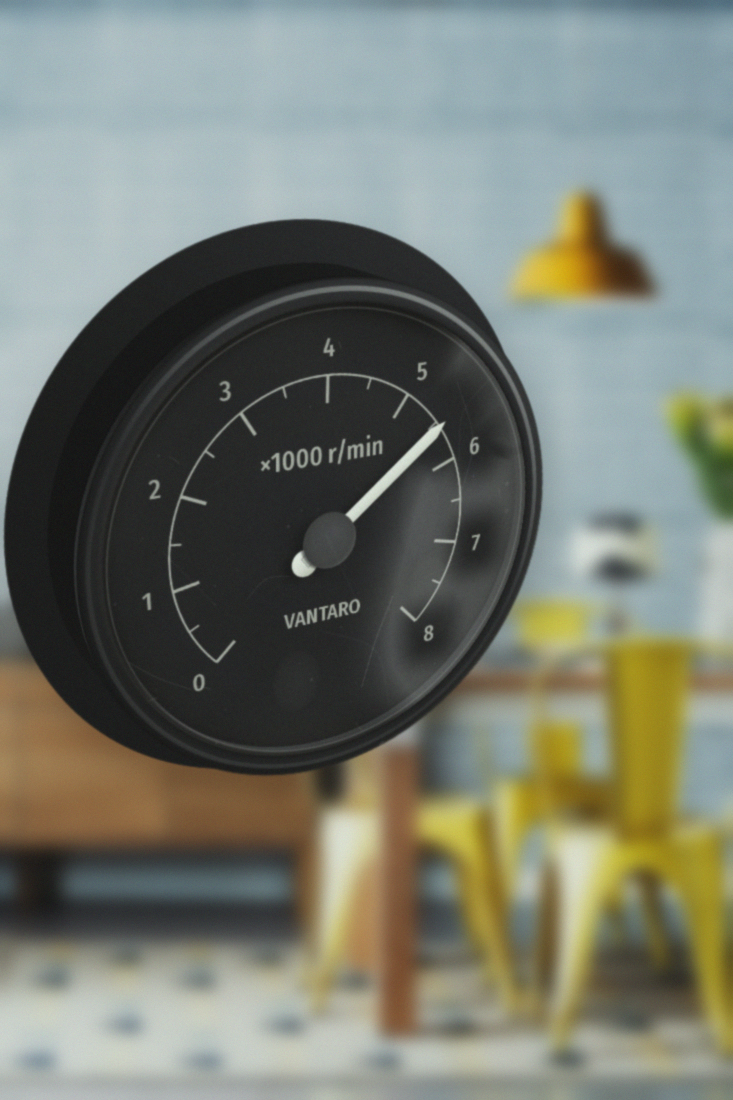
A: 5500 rpm
